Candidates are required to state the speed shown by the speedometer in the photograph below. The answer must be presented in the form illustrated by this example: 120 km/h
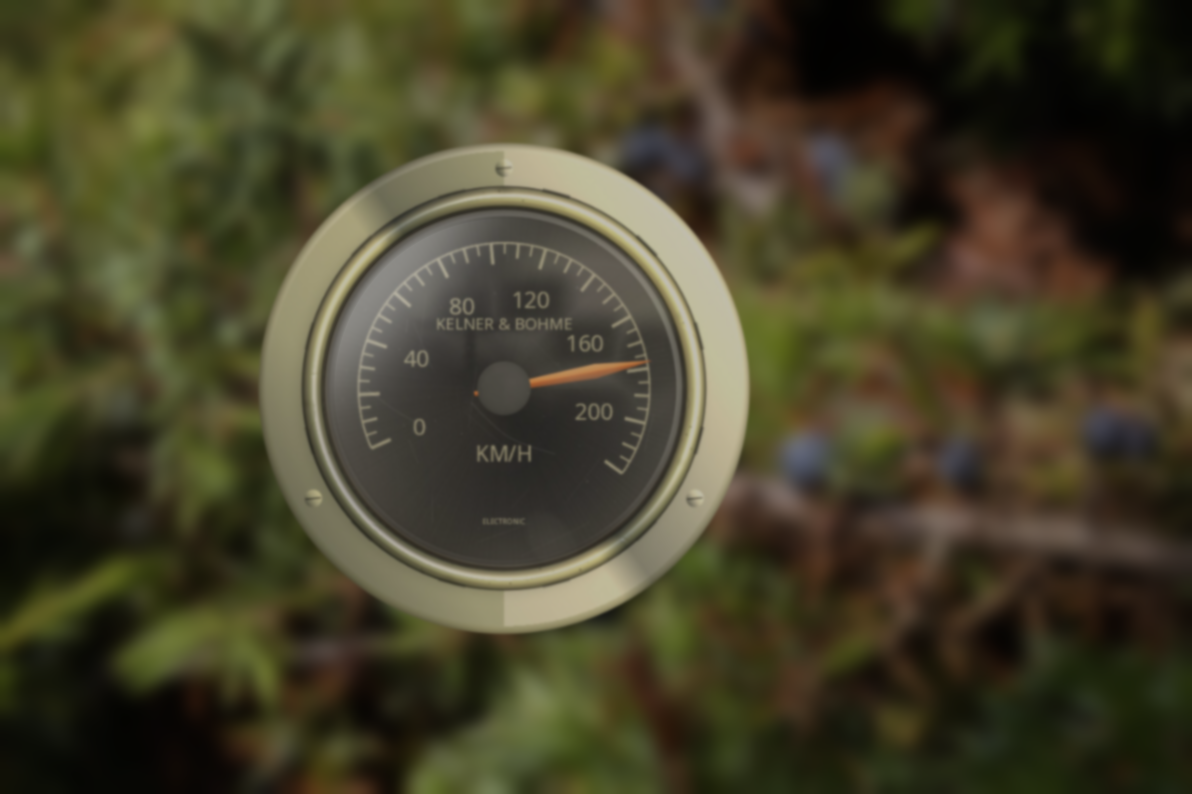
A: 177.5 km/h
